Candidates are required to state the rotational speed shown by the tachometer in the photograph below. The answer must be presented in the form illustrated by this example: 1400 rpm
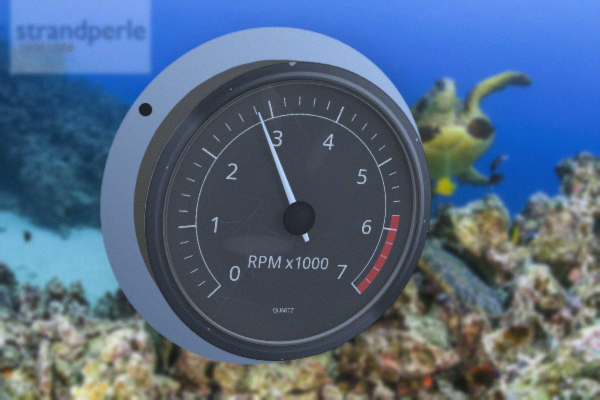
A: 2800 rpm
